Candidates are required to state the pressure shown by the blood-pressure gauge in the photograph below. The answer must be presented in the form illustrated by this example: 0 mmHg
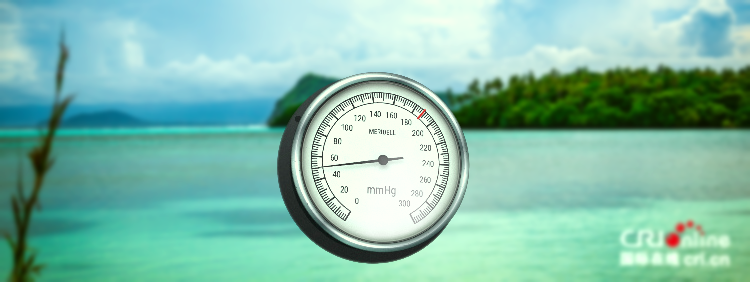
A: 50 mmHg
